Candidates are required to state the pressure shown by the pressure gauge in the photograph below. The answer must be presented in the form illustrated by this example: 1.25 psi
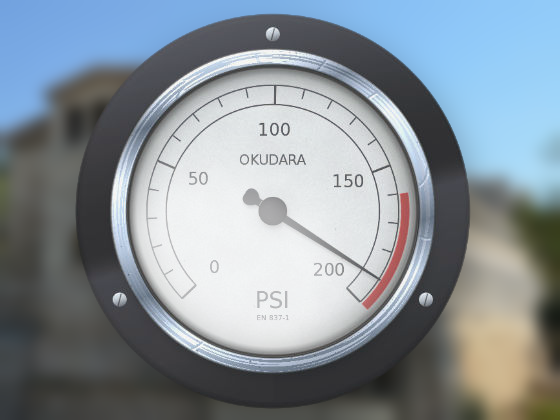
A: 190 psi
